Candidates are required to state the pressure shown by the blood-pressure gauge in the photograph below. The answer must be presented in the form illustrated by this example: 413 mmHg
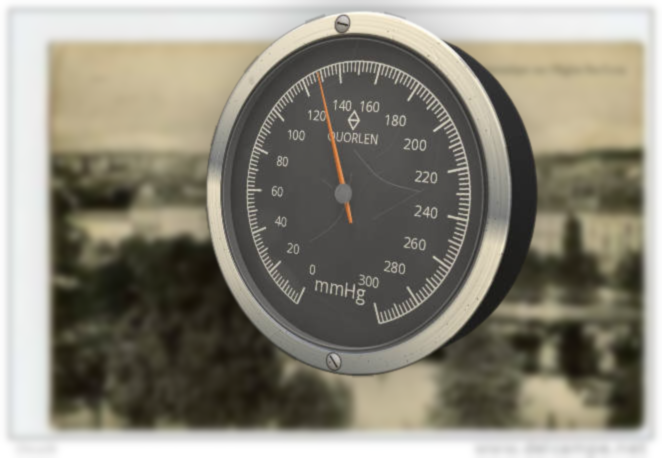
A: 130 mmHg
